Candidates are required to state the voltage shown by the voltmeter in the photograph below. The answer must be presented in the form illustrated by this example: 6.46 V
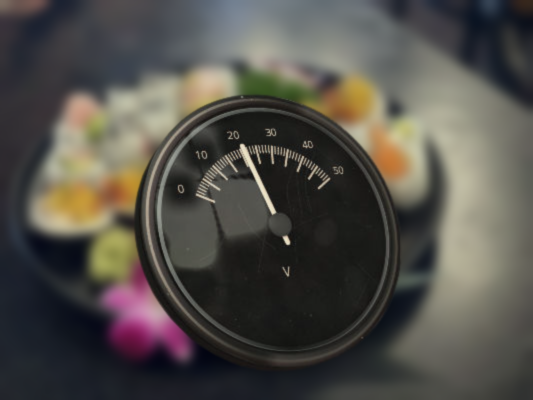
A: 20 V
